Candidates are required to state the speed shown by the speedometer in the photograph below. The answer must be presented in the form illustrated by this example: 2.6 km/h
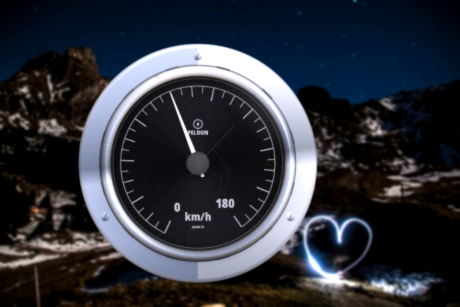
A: 80 km/h
